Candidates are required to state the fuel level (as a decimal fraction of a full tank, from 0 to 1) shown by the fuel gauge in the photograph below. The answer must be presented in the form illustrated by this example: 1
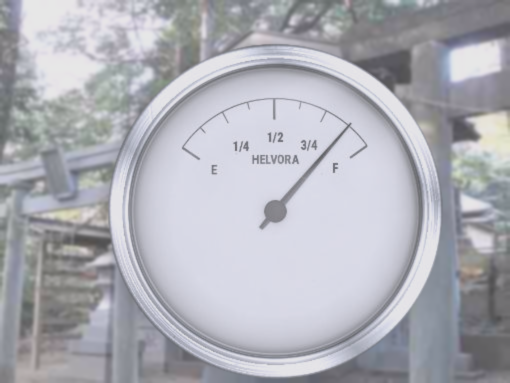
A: 0.875
